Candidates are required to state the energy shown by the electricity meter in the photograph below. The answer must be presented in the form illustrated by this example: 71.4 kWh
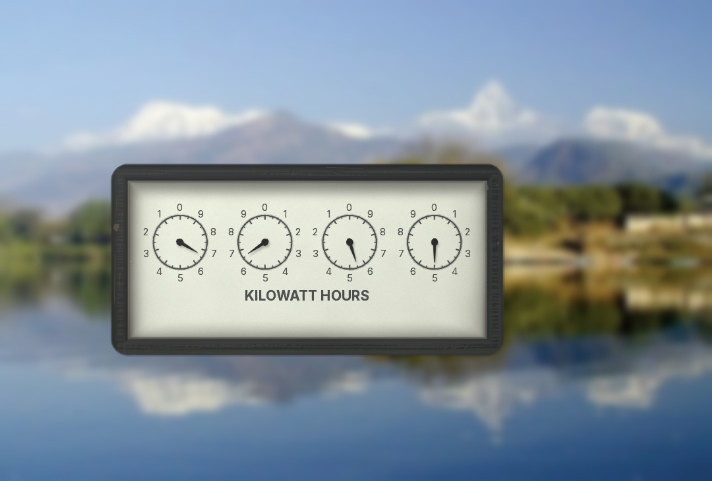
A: 6655 kWh
